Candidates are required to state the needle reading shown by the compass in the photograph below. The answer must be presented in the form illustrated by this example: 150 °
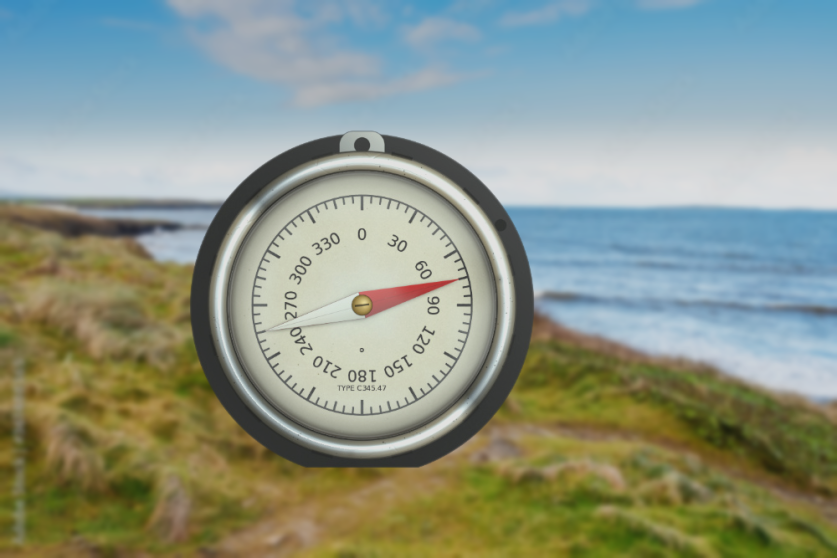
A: 75 °
